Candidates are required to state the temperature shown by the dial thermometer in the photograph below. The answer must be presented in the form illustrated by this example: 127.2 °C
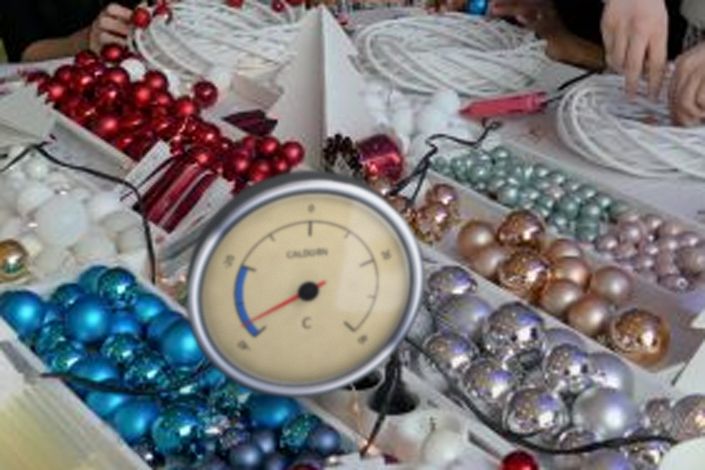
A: -35 °C
